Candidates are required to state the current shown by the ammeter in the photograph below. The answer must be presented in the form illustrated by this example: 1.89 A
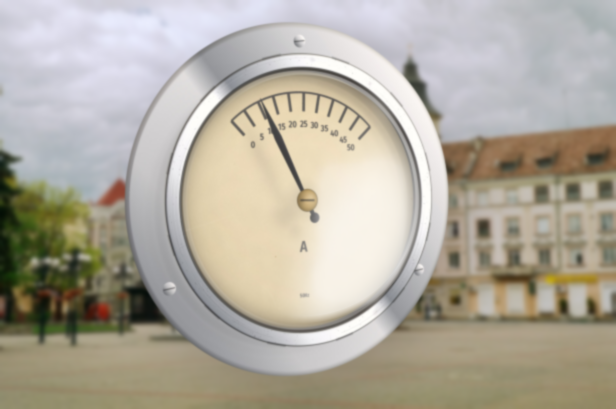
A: 10 A
